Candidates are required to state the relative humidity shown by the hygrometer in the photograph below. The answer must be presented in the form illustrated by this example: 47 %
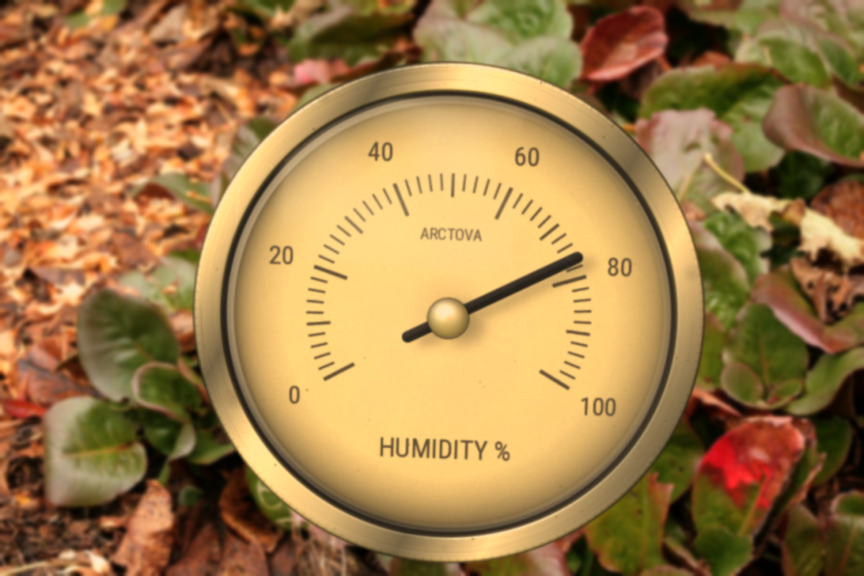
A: 76 %
